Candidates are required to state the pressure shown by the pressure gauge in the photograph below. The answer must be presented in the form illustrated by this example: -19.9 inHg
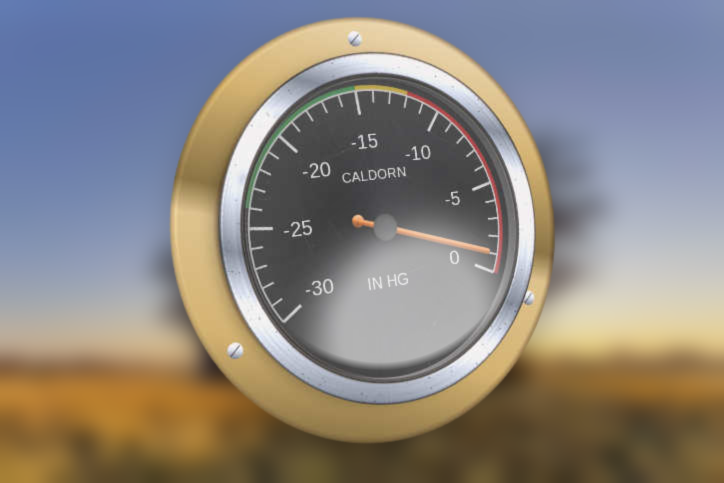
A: -1 inHg
